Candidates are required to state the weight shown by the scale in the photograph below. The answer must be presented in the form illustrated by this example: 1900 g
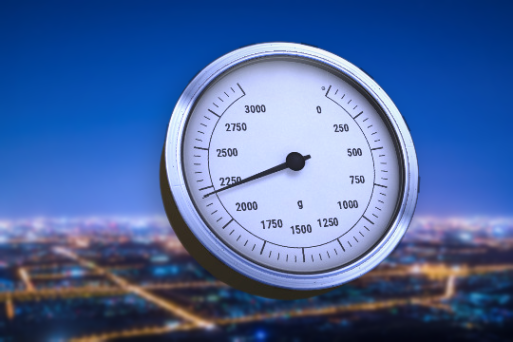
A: 2200 g
